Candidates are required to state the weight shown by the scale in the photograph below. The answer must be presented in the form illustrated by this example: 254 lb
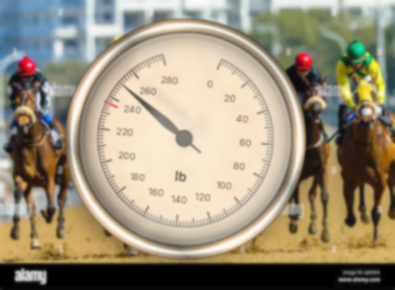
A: 250 lb
